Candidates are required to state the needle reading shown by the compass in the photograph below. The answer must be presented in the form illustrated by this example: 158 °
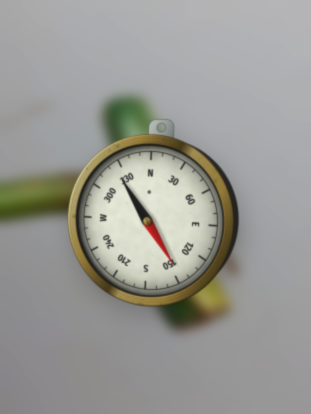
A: 145 °
